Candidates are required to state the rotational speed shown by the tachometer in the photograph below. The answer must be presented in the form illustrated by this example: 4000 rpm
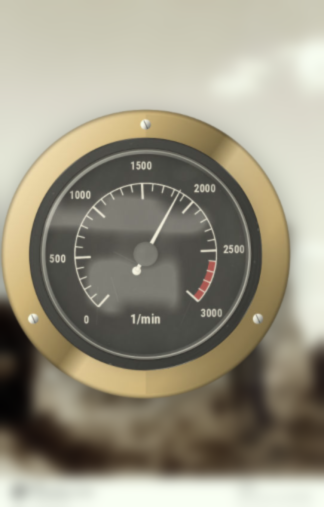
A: 1850 rpm
